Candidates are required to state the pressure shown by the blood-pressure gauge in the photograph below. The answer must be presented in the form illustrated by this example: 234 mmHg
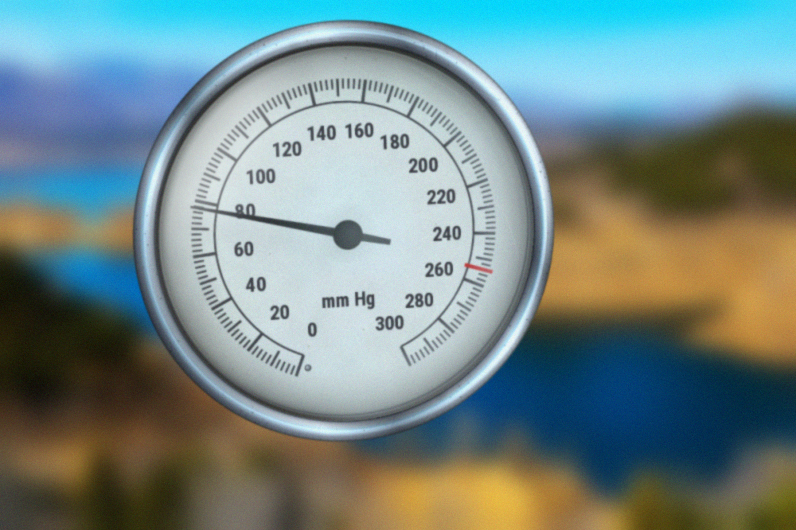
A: 78 mmHg
